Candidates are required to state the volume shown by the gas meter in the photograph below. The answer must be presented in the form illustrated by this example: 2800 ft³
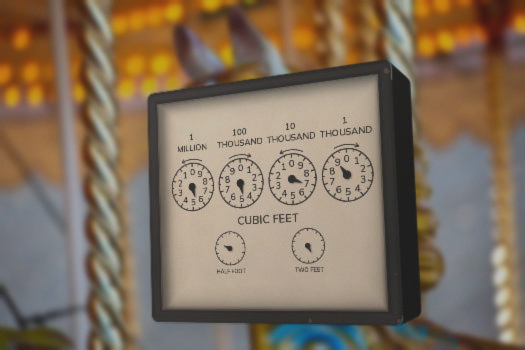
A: 546900 ft³
